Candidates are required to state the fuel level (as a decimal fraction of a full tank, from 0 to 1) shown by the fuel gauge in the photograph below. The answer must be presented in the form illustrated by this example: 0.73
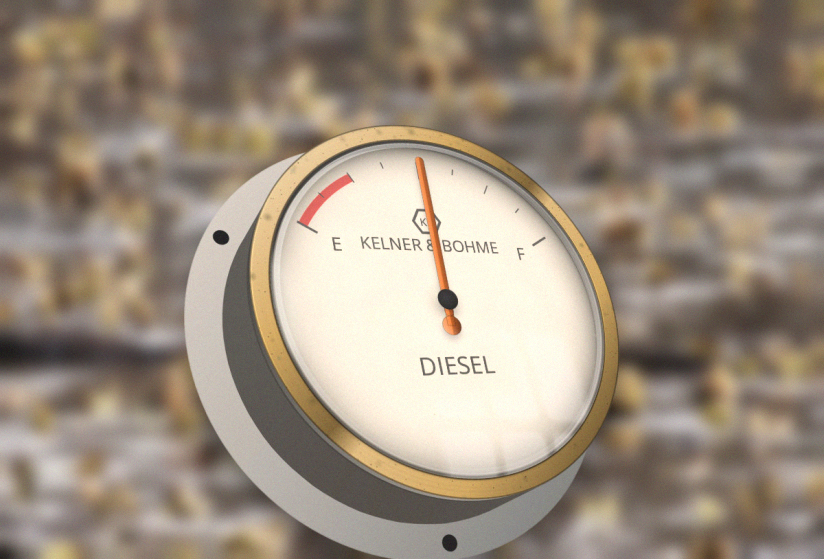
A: 0.5
